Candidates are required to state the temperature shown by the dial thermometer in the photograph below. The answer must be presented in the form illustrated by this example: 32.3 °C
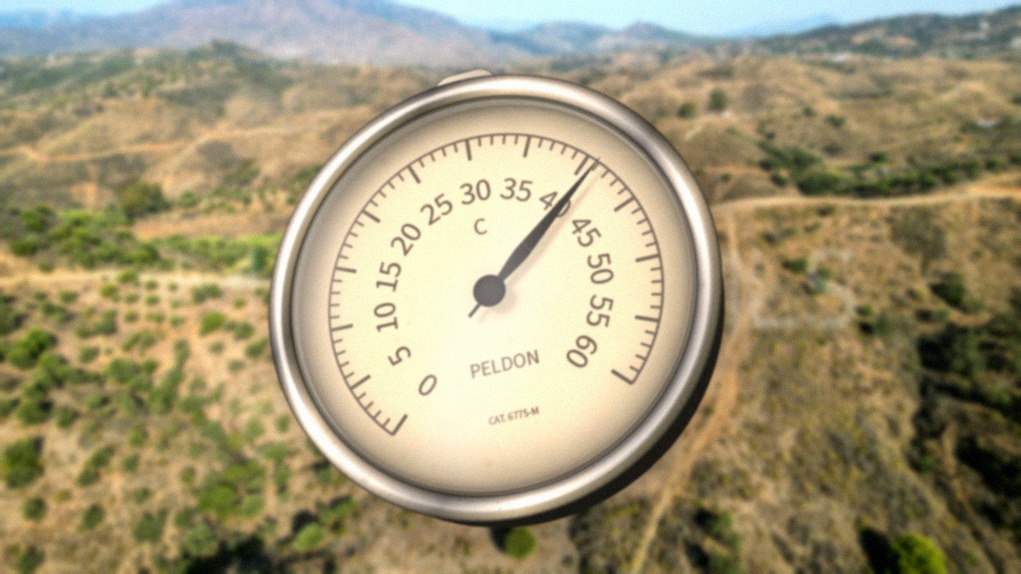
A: 41 °C
